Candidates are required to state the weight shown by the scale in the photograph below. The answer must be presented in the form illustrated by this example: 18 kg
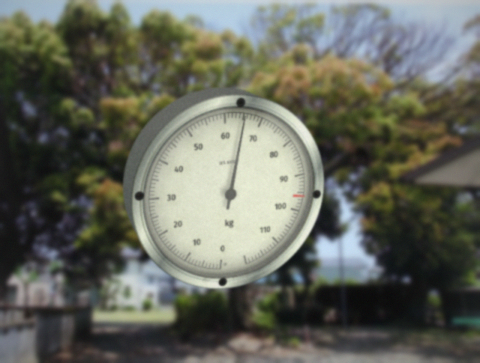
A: 65 kg
